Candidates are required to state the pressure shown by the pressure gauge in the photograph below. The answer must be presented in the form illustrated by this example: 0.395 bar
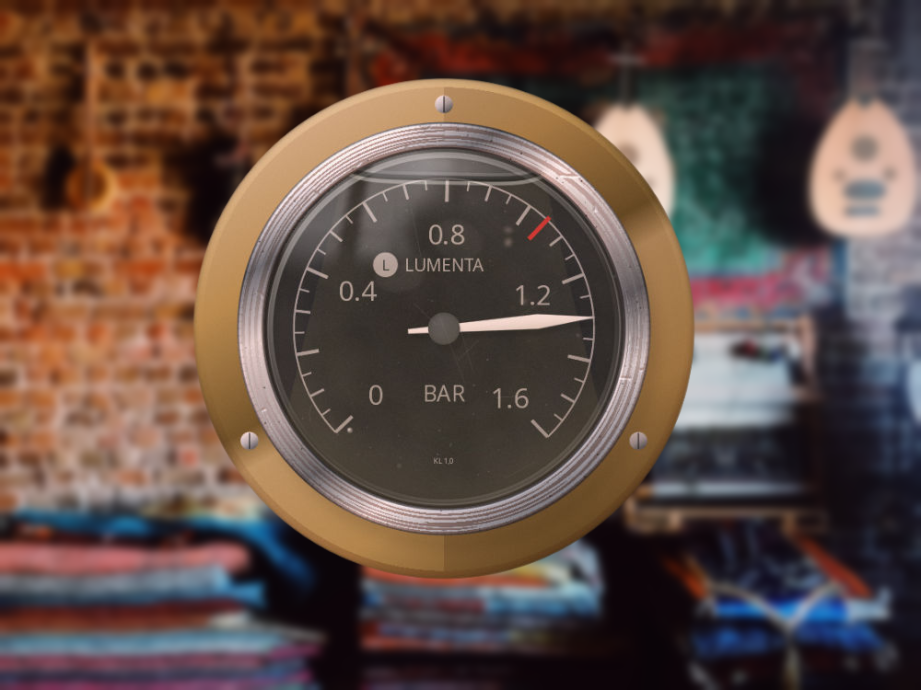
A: 1.3 bar
